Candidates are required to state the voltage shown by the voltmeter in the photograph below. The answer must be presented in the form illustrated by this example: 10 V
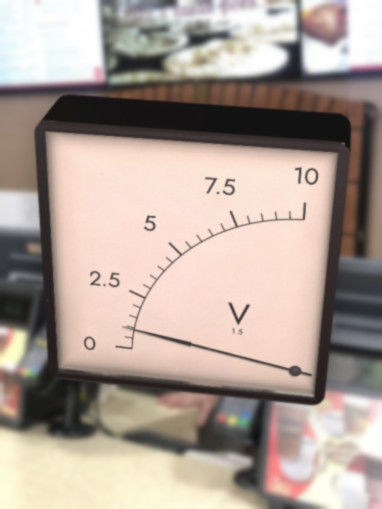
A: 1 V
